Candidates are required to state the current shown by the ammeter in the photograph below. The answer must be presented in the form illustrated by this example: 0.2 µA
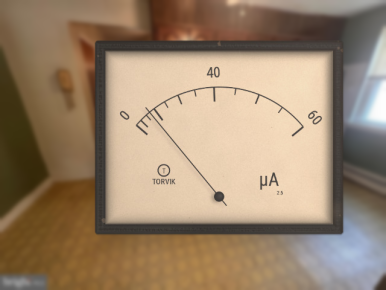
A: 17.5 µA
